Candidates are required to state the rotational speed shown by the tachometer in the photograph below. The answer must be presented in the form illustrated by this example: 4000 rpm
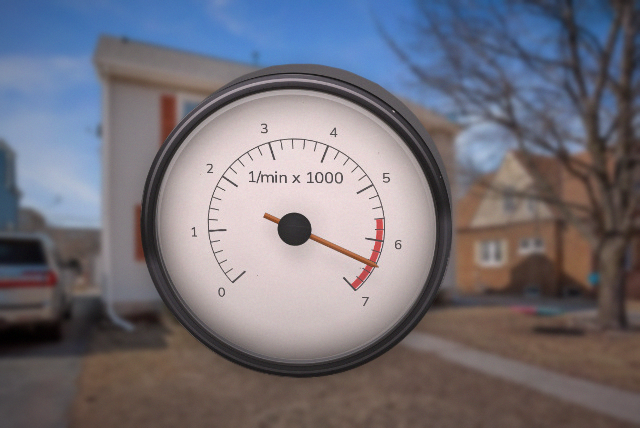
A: 6400 rpm
